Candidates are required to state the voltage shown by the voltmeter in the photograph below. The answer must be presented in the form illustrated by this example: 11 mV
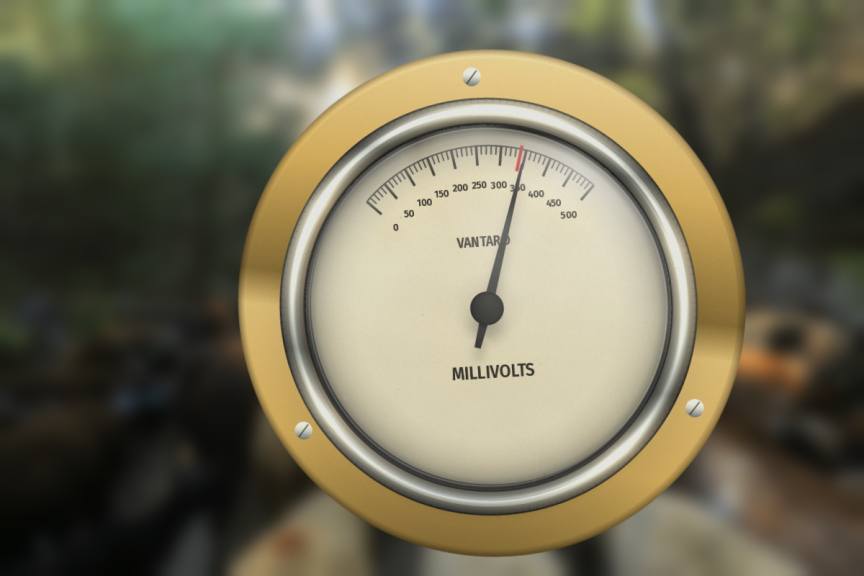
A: 350 mV
